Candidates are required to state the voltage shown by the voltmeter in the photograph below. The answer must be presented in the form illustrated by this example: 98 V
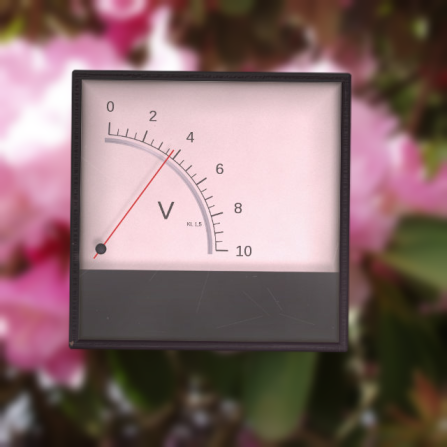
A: 3.75 V
